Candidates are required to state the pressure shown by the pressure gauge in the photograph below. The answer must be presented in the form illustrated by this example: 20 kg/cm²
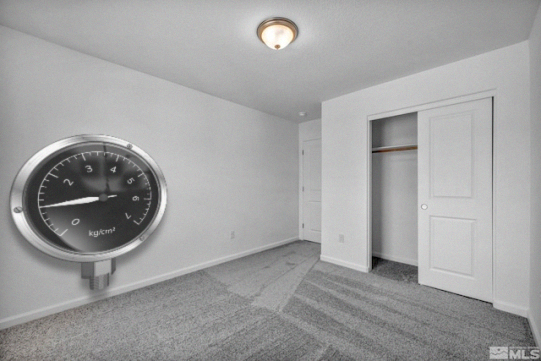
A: 1 kg/cm²
